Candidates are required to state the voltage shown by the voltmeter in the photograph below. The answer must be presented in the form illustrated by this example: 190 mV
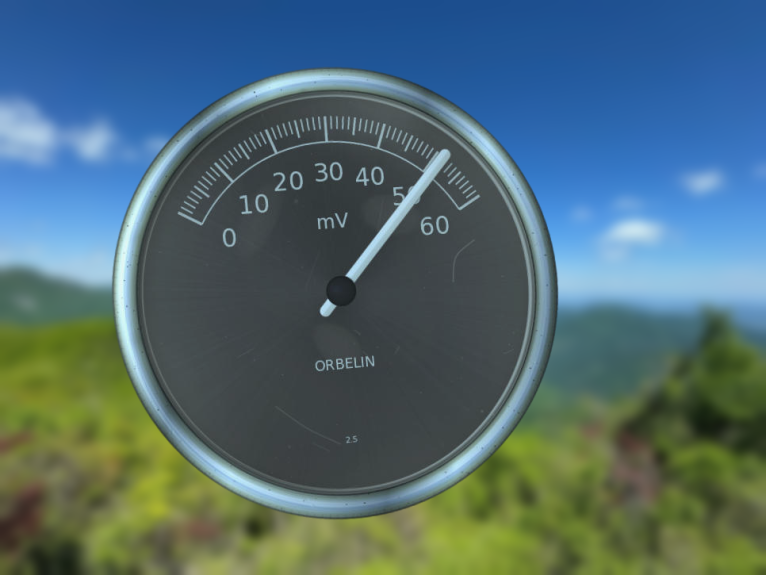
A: 51 mV
